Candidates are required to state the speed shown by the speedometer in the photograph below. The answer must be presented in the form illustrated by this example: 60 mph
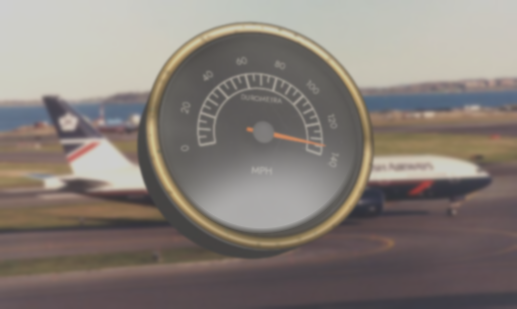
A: 135 mph
